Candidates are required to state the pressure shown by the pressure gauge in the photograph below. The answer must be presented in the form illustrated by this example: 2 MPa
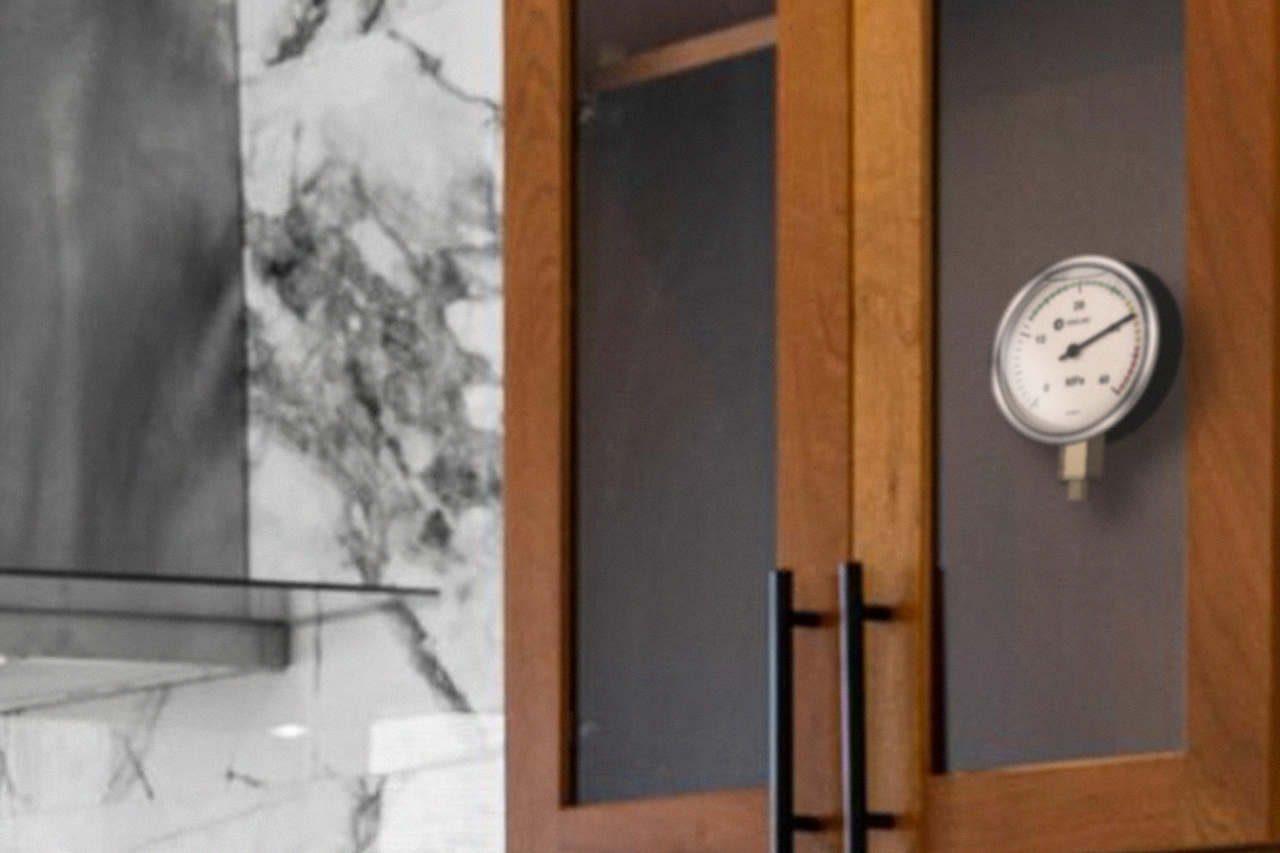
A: 30 MPa
